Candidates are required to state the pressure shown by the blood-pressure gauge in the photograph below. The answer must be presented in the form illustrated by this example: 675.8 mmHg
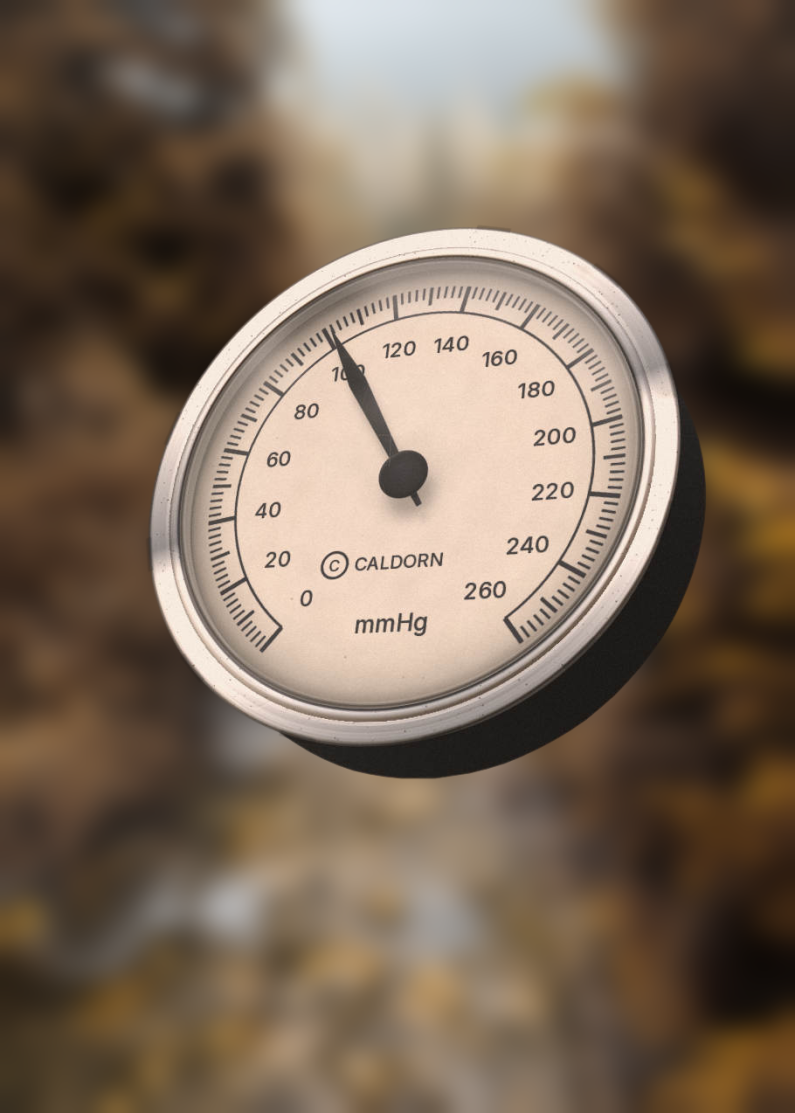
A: 102 mmHg
